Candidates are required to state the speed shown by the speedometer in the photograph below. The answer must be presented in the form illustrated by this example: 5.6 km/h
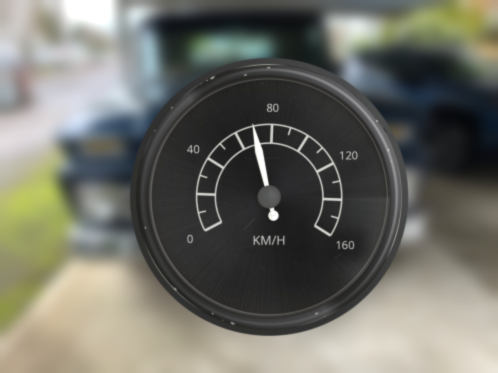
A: 70 km/h
